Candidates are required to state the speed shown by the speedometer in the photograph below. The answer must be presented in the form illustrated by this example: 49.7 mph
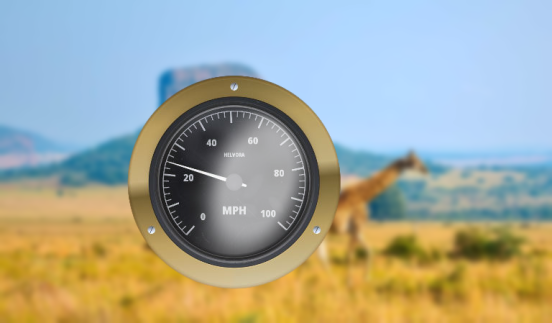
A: 24 mph
